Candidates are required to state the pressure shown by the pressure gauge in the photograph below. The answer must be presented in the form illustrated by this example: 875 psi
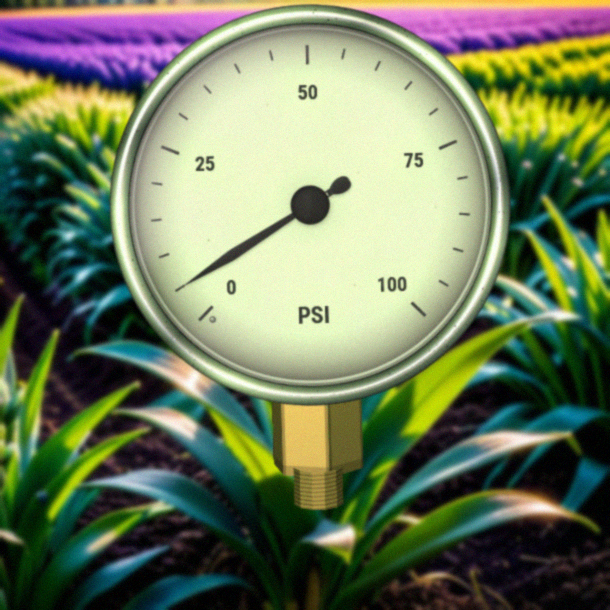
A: 5 psi
